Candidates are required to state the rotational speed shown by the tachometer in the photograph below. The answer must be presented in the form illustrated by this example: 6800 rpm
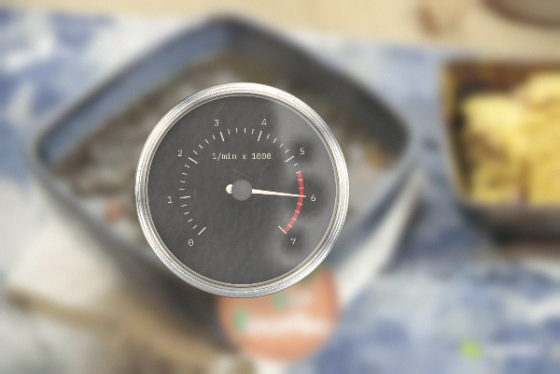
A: 6000 rpm
